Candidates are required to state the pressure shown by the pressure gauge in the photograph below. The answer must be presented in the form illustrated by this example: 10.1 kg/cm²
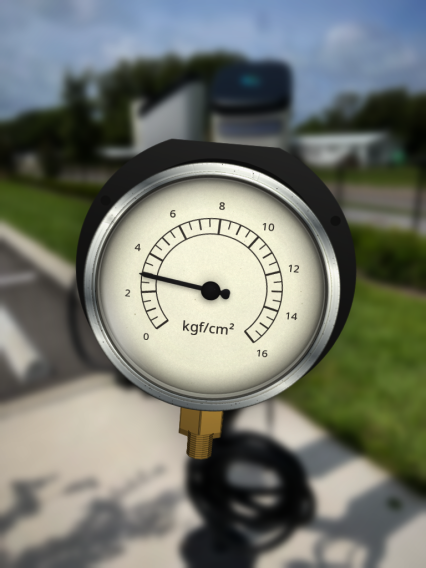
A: 3 kg/cm²
